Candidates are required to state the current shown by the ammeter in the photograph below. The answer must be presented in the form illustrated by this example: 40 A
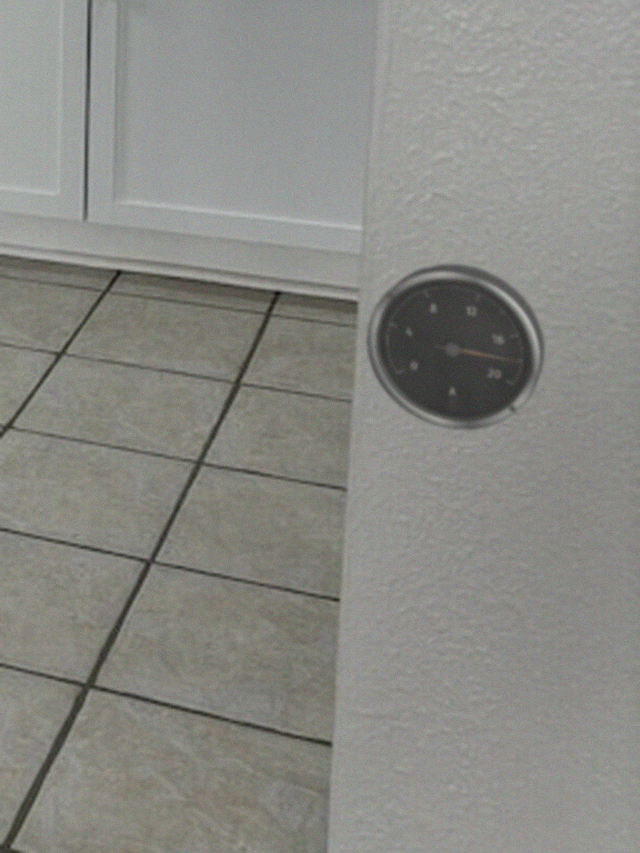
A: 18 A
